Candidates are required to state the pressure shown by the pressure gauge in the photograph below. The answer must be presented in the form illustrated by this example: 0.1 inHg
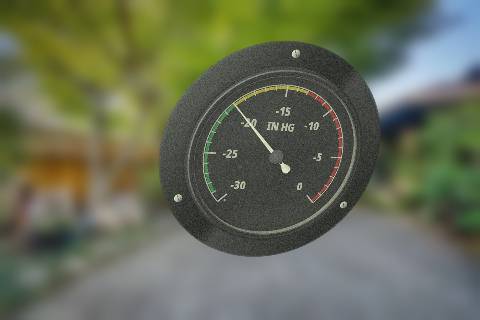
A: -20 inHg
